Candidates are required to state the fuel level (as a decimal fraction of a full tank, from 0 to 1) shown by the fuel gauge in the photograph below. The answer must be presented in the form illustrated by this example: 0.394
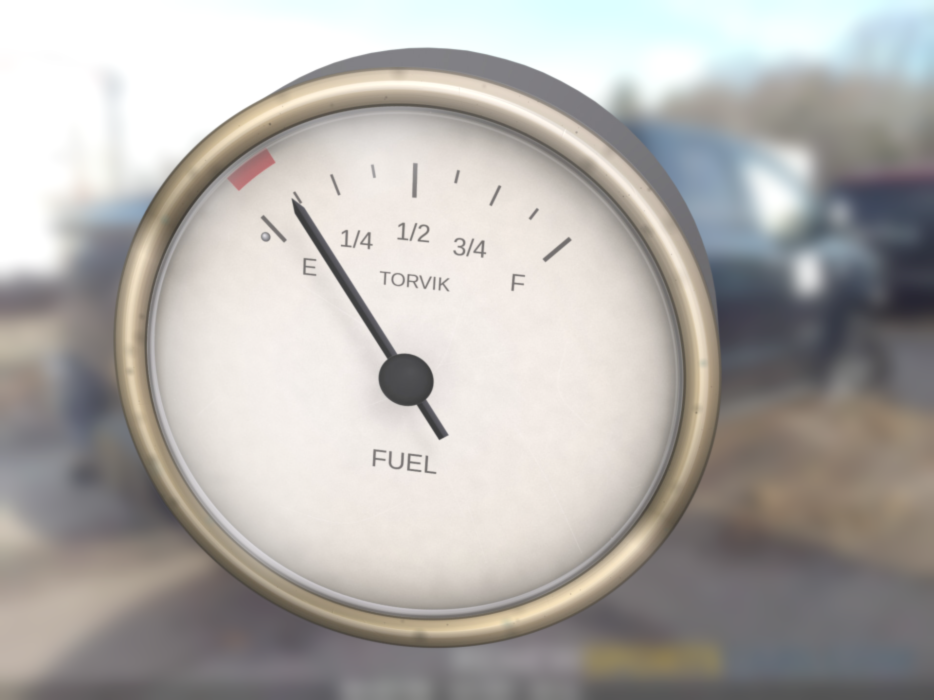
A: 0.125
